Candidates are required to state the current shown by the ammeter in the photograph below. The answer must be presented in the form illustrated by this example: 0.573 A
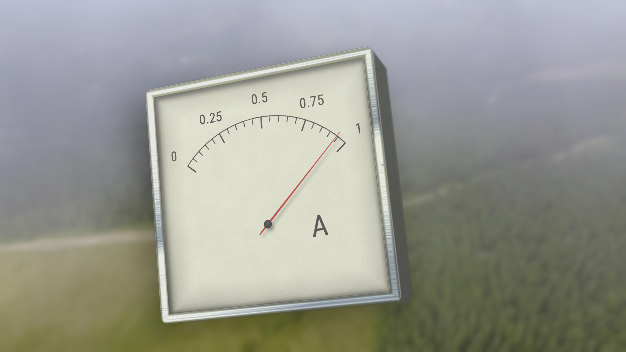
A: 0.95 A
